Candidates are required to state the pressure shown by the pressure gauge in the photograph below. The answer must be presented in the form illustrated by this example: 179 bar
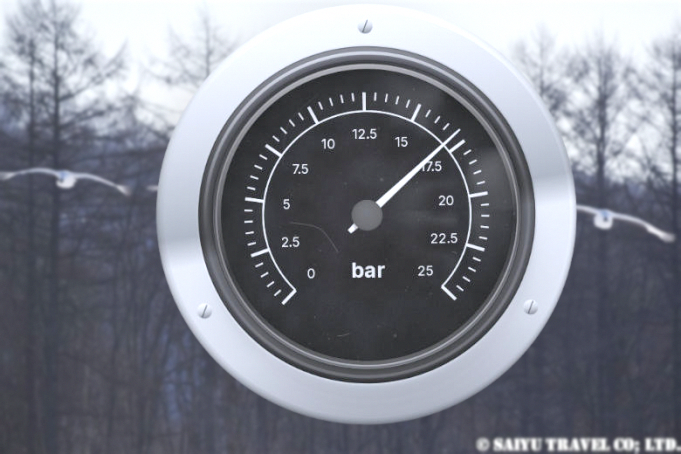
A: 17 bar
